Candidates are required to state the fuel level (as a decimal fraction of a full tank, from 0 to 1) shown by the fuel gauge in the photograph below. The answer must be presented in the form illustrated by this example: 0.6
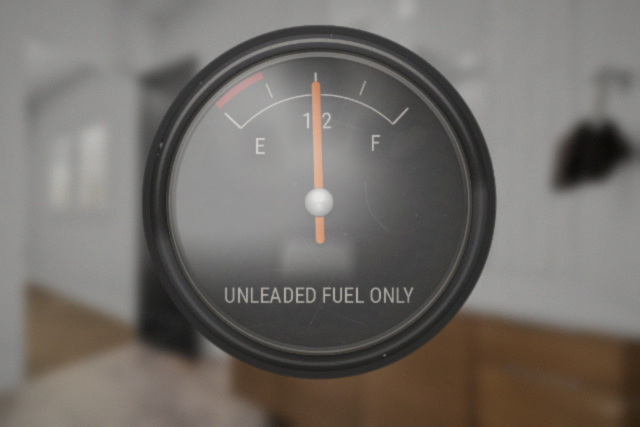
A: 0.5
